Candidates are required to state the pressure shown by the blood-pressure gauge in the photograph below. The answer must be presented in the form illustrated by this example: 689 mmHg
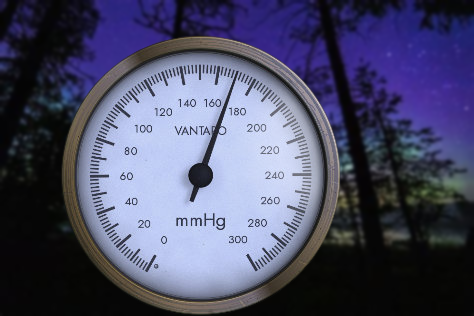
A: 170 mmHg
